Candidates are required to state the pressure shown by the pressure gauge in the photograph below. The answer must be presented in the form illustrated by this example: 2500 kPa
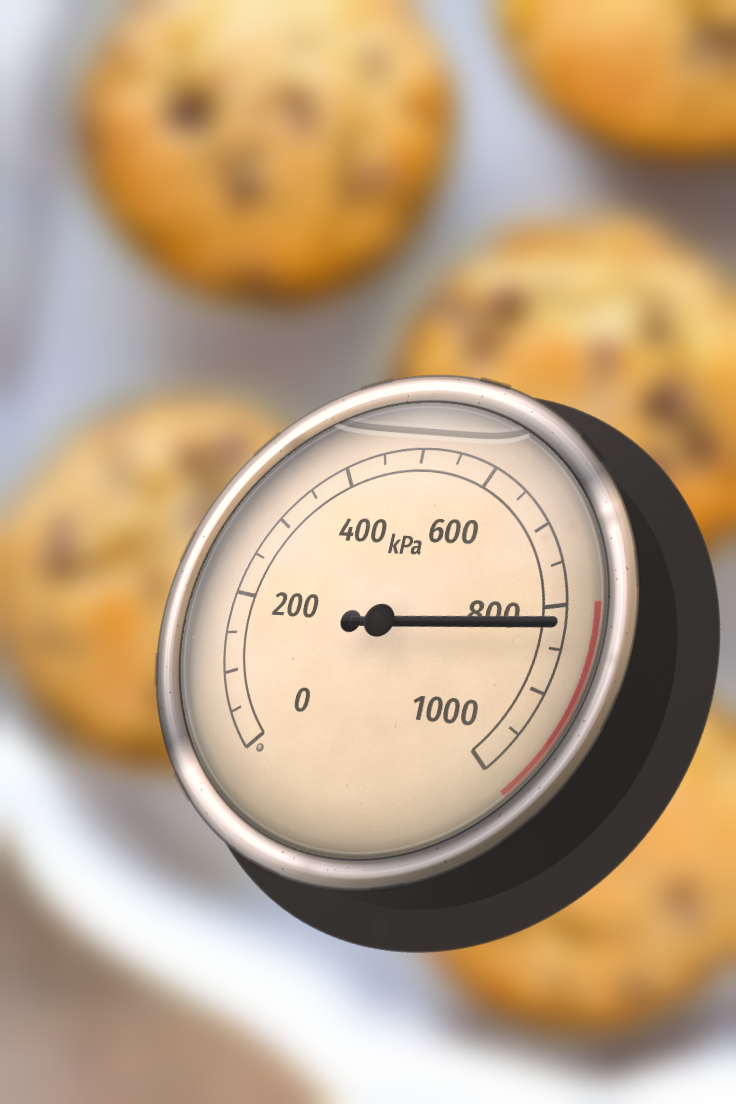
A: 825 kPa
